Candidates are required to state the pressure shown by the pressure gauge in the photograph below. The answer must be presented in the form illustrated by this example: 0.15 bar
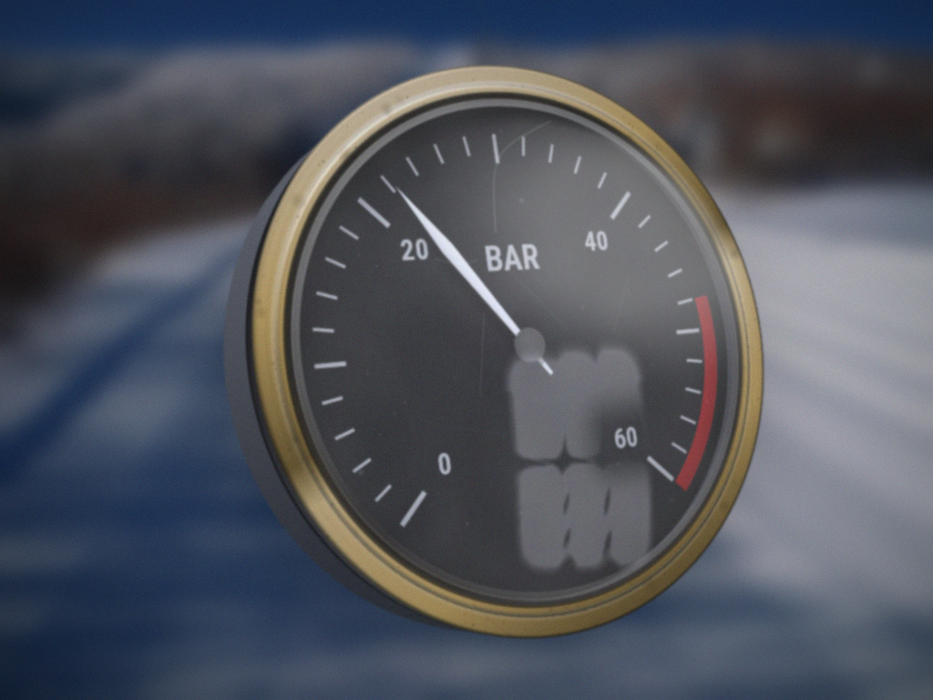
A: 22 bar
